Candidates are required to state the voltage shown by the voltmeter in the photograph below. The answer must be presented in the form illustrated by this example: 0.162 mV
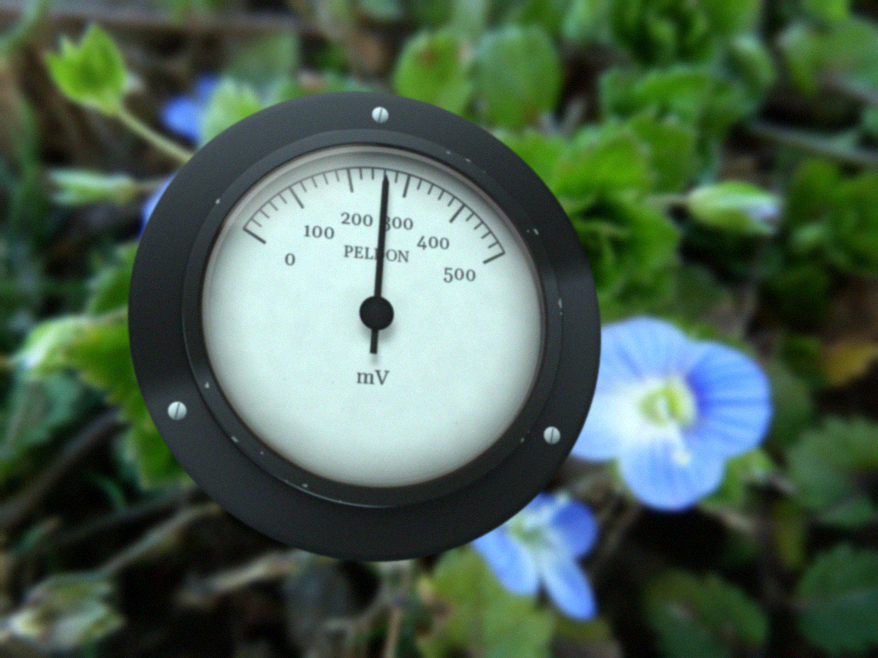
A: 260 mV
